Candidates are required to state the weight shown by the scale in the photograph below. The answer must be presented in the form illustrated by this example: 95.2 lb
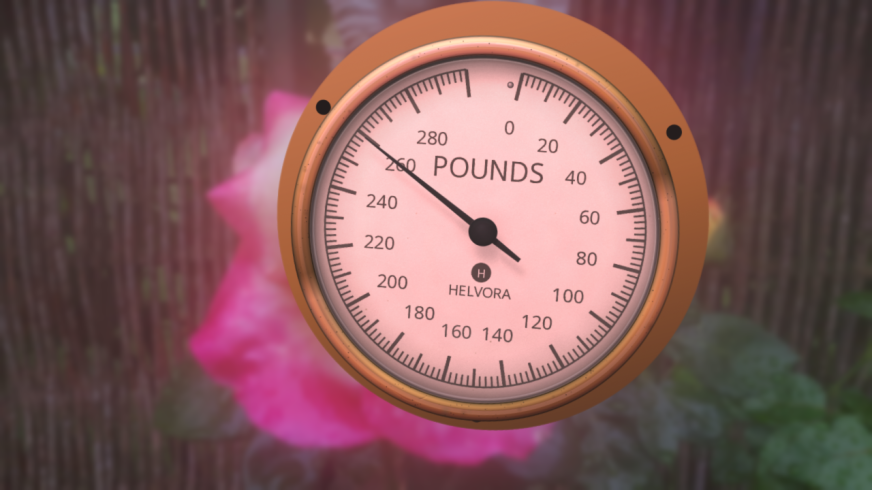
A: 260 lb
